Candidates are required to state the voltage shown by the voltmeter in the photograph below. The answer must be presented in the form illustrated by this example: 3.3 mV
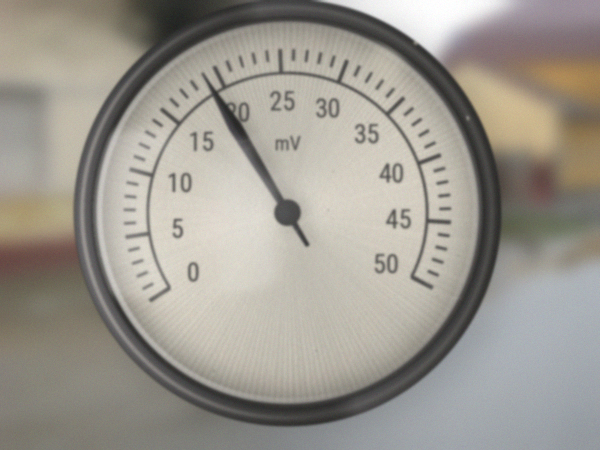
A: 19 mV
